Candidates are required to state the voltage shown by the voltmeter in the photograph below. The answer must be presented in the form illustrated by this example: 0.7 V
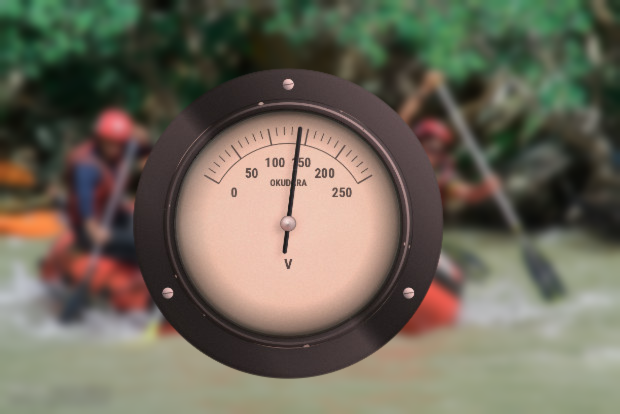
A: 140 V
